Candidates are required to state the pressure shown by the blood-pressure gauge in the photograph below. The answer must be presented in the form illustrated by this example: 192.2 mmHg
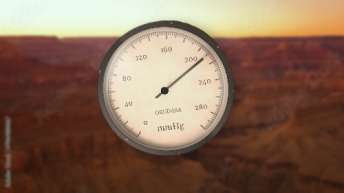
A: 210 mmHg
